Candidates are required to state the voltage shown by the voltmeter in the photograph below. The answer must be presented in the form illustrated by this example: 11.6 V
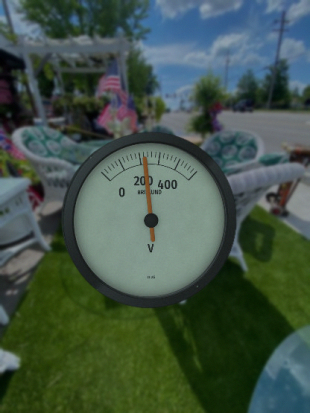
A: 220 V
